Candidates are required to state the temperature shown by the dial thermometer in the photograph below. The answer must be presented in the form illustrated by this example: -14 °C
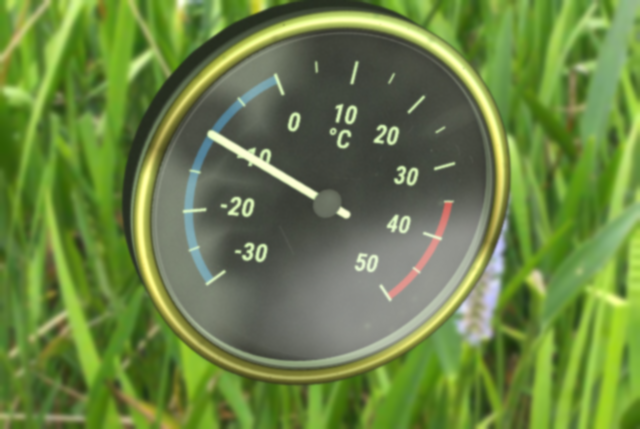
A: -10 °C
